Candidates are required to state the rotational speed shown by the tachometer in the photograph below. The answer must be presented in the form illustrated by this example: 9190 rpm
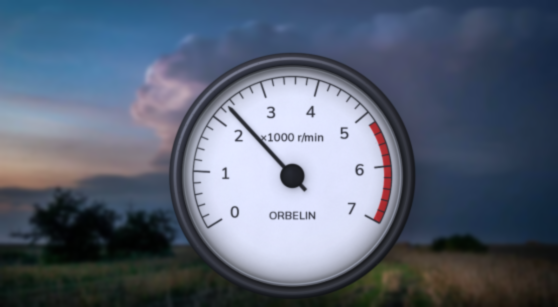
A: 2300 rpm
